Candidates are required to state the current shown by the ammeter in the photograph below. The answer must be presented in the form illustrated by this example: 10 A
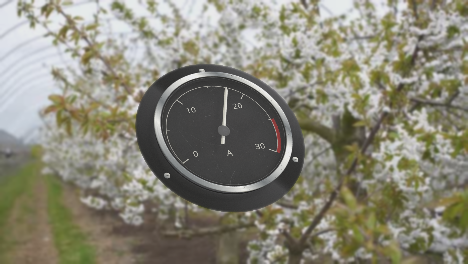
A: 17.5 A
